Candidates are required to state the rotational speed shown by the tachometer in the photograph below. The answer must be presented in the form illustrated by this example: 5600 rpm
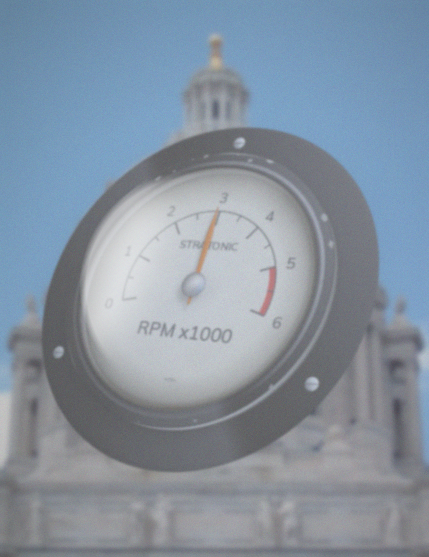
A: 3000 rpm
